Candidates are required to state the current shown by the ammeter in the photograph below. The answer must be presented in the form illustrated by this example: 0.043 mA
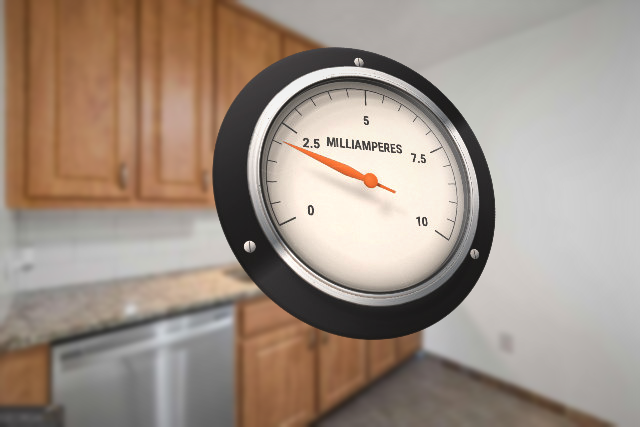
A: 2 mA
